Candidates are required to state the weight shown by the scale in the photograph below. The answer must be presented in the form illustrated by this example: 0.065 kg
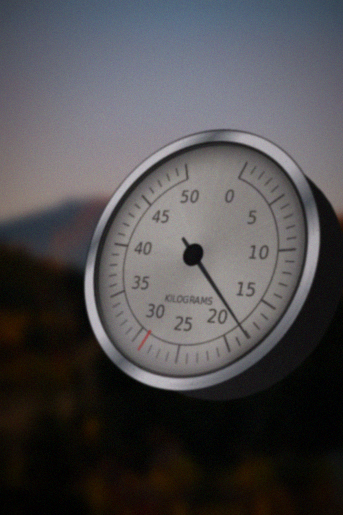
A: 18 kg
